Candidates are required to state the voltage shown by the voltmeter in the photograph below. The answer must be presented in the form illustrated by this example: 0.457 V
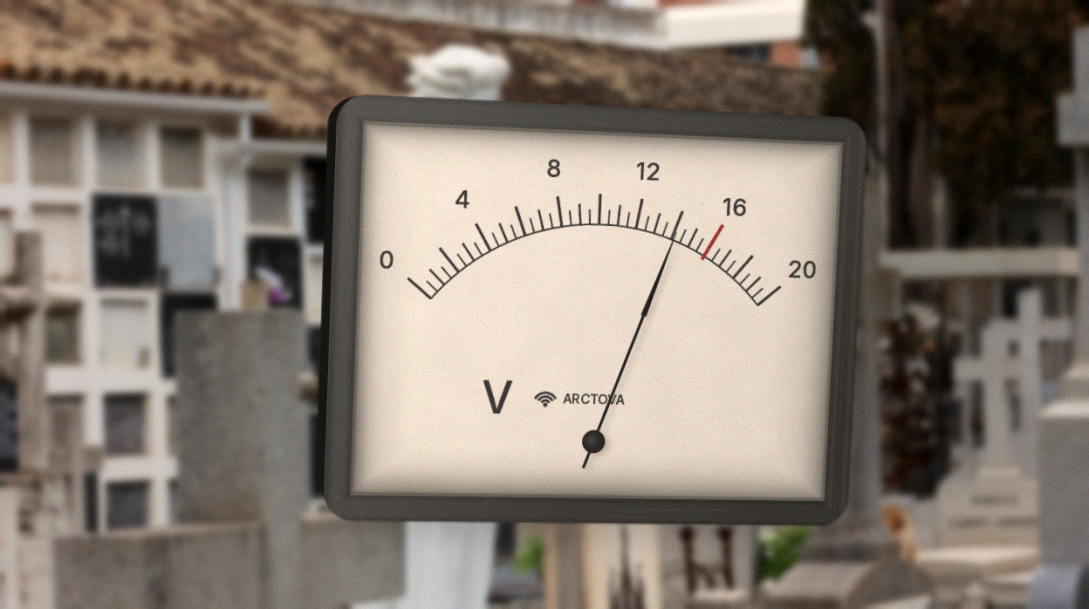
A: 14 V
